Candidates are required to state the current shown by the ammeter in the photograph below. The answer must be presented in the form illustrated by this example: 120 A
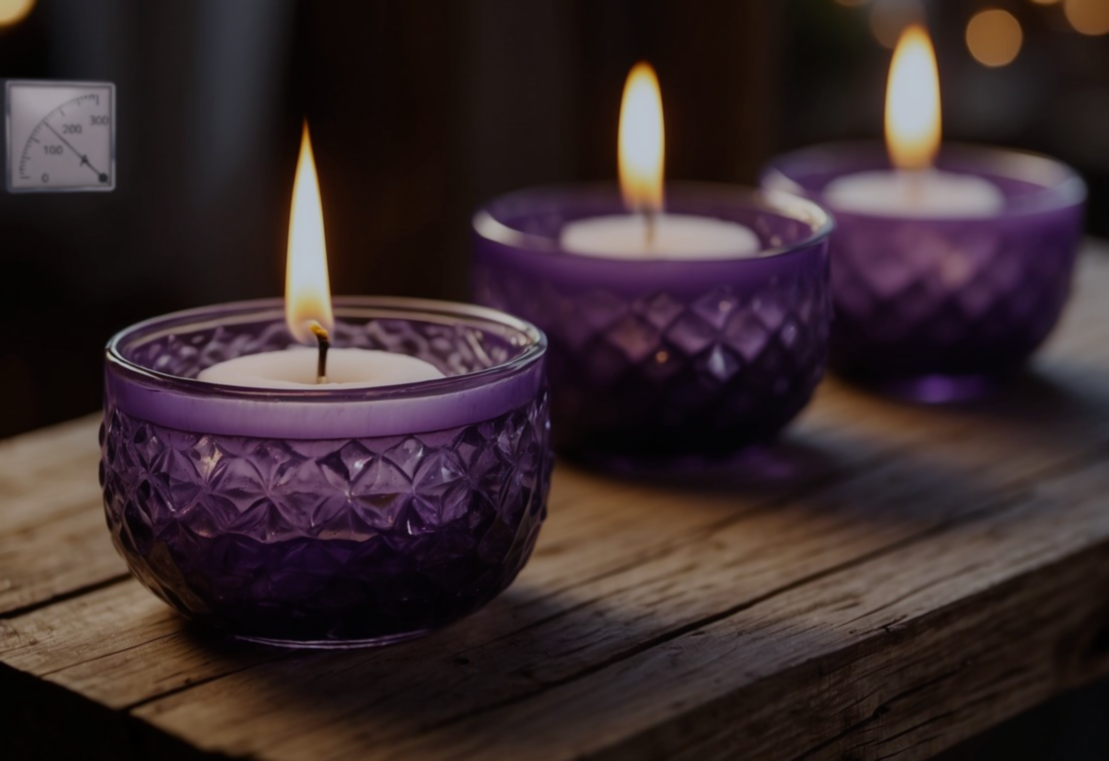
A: 150 A
